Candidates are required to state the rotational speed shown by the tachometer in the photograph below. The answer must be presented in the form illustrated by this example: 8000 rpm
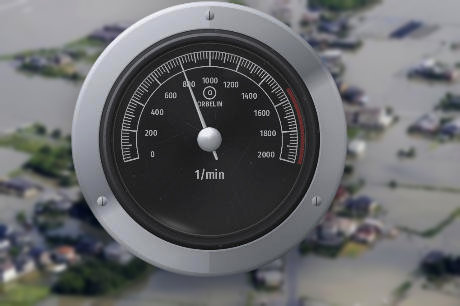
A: 800 rpm
